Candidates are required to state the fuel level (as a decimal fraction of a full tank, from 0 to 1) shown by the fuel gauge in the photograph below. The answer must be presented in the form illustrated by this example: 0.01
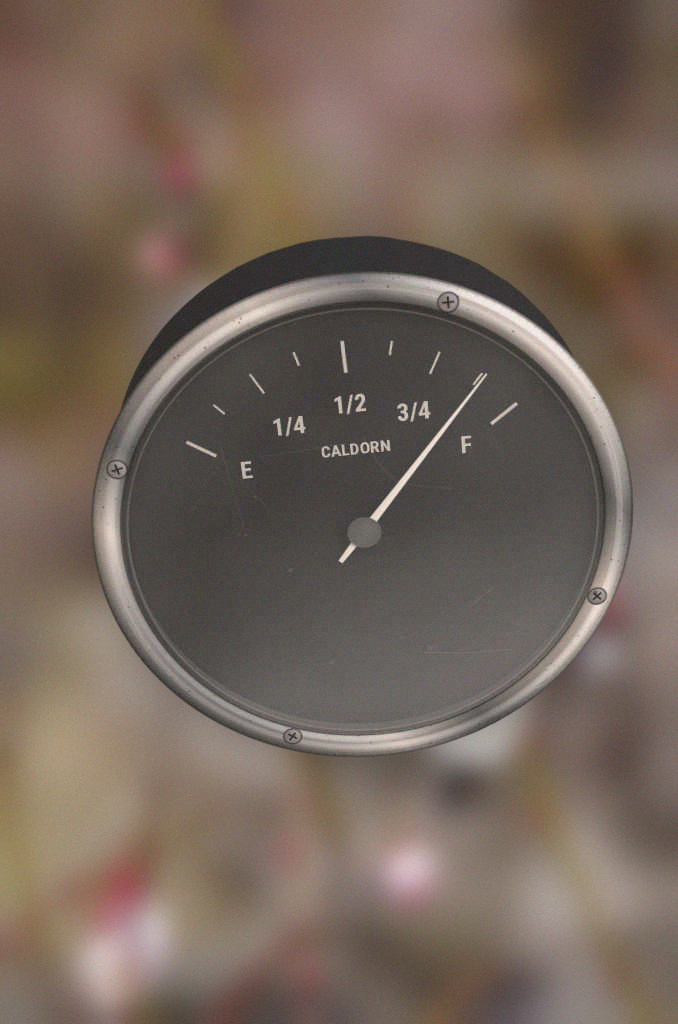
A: 0.875
